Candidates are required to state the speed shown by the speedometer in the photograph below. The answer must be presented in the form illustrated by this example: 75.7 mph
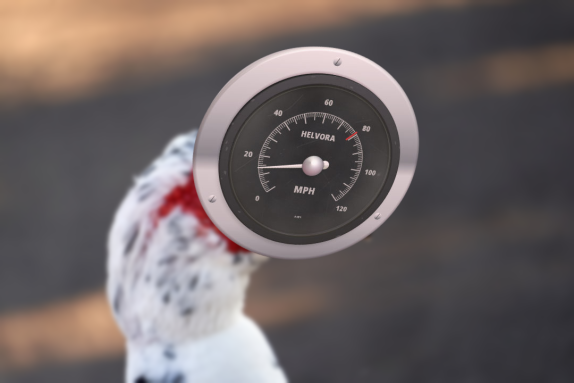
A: 15 mph
